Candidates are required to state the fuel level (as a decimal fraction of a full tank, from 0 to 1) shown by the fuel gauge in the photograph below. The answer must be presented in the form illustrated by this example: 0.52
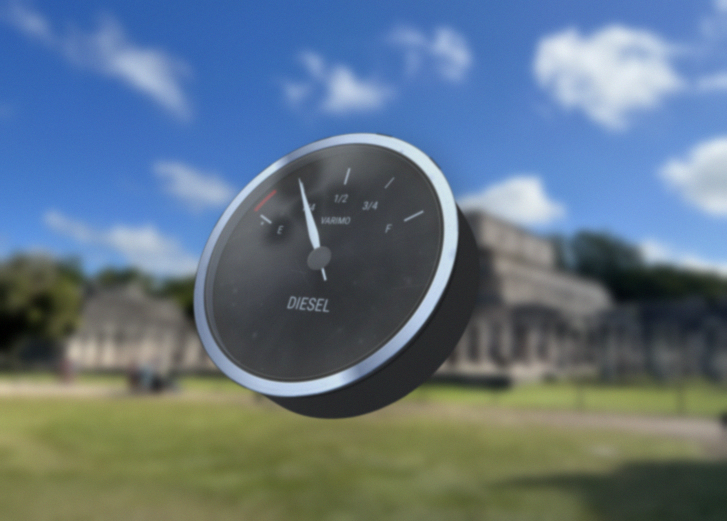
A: 0.25
